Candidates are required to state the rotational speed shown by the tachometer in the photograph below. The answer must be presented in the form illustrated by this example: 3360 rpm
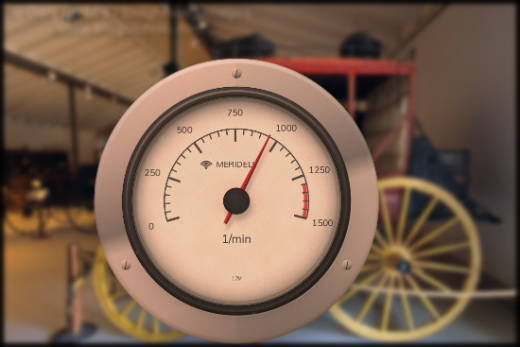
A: 950 rpm
